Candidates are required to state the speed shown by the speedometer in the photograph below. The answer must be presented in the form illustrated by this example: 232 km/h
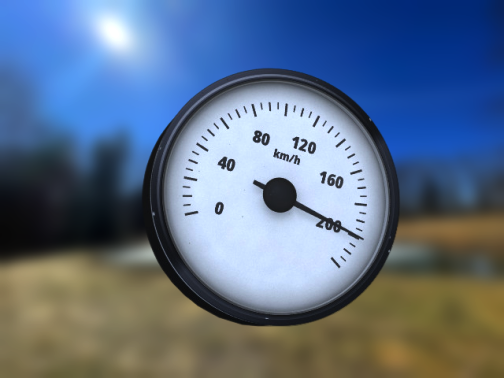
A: 200 km/h
